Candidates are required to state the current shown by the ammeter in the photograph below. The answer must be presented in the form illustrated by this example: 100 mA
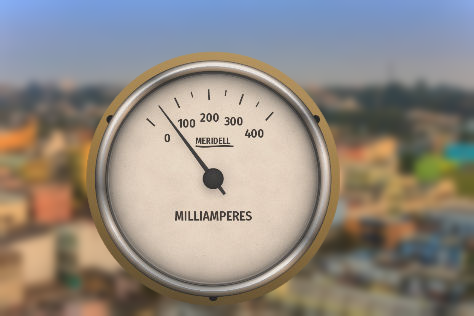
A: 50 mA
